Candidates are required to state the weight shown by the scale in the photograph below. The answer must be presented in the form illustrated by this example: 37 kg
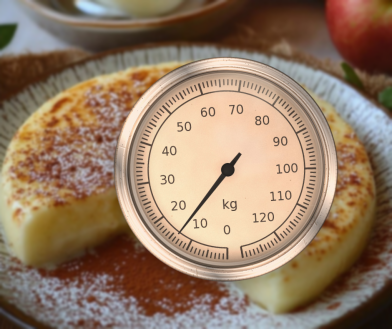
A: 14 kg
